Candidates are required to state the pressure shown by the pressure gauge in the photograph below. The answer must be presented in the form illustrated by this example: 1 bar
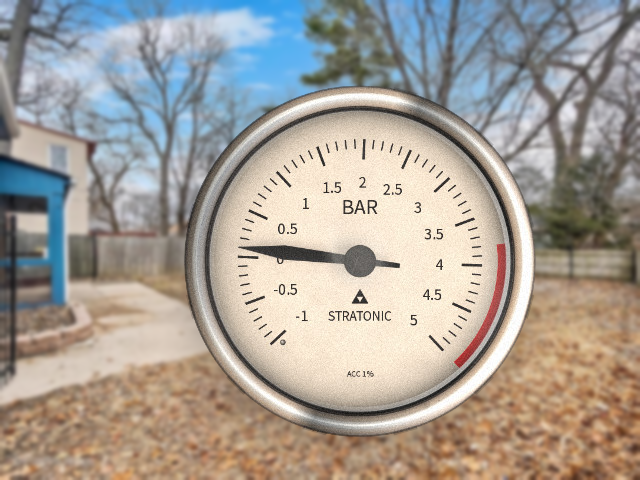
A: 0.1 bar
